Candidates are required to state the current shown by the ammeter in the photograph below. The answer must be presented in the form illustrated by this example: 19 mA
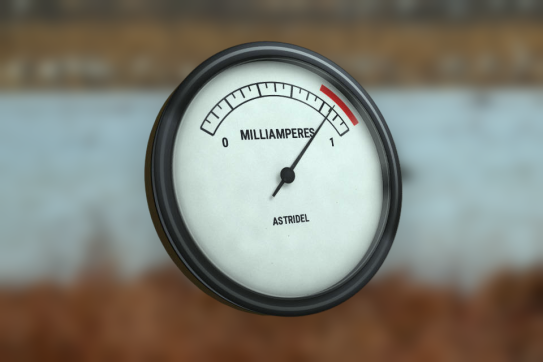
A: 0.85 mA
